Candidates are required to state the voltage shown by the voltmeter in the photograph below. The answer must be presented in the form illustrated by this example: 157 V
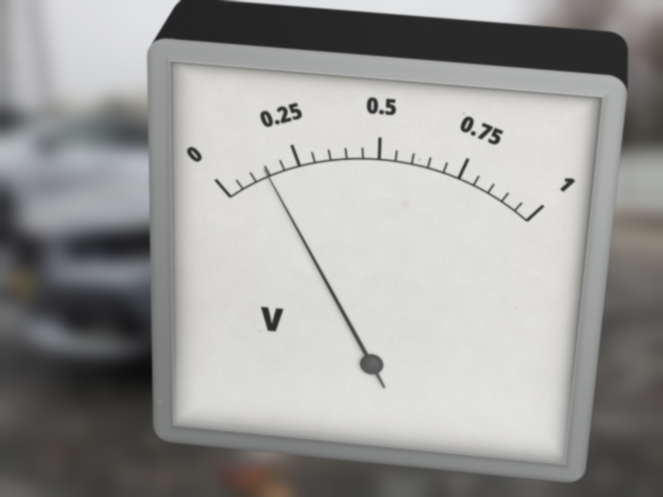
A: 0.15 V
